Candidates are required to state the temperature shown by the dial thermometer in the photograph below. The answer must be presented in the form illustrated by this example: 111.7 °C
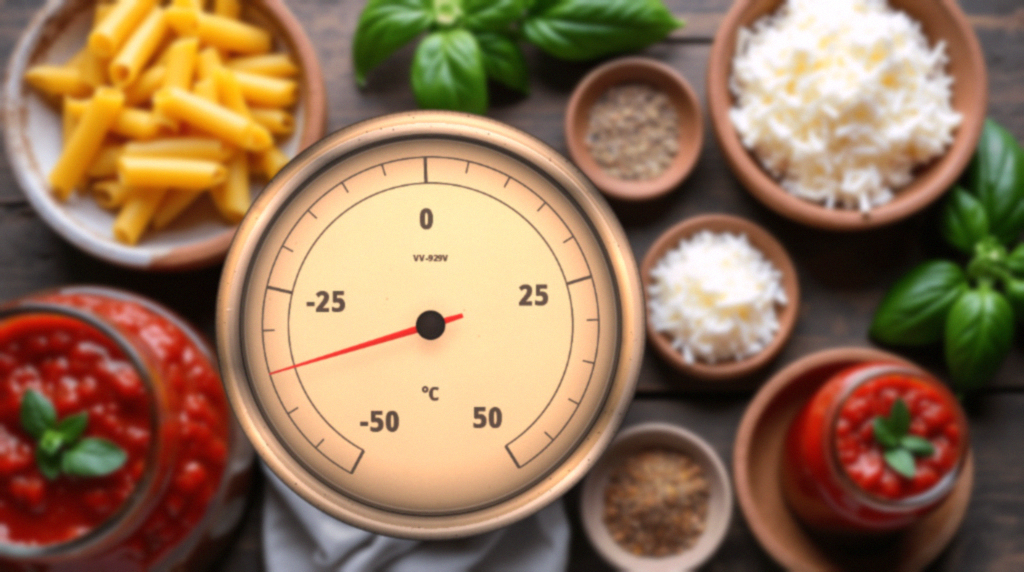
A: -35 °C
